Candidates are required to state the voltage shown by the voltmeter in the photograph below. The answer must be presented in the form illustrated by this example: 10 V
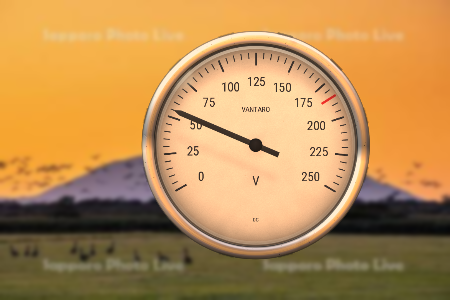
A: 55 V
